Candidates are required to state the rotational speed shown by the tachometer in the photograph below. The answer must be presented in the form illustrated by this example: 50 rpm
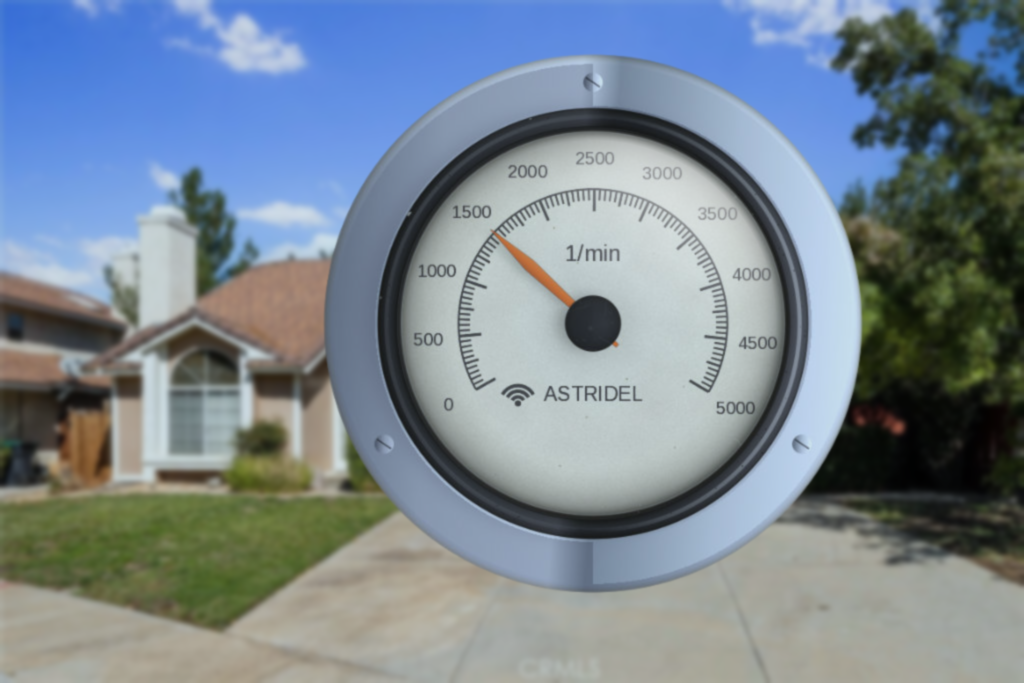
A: 1500 rpm
